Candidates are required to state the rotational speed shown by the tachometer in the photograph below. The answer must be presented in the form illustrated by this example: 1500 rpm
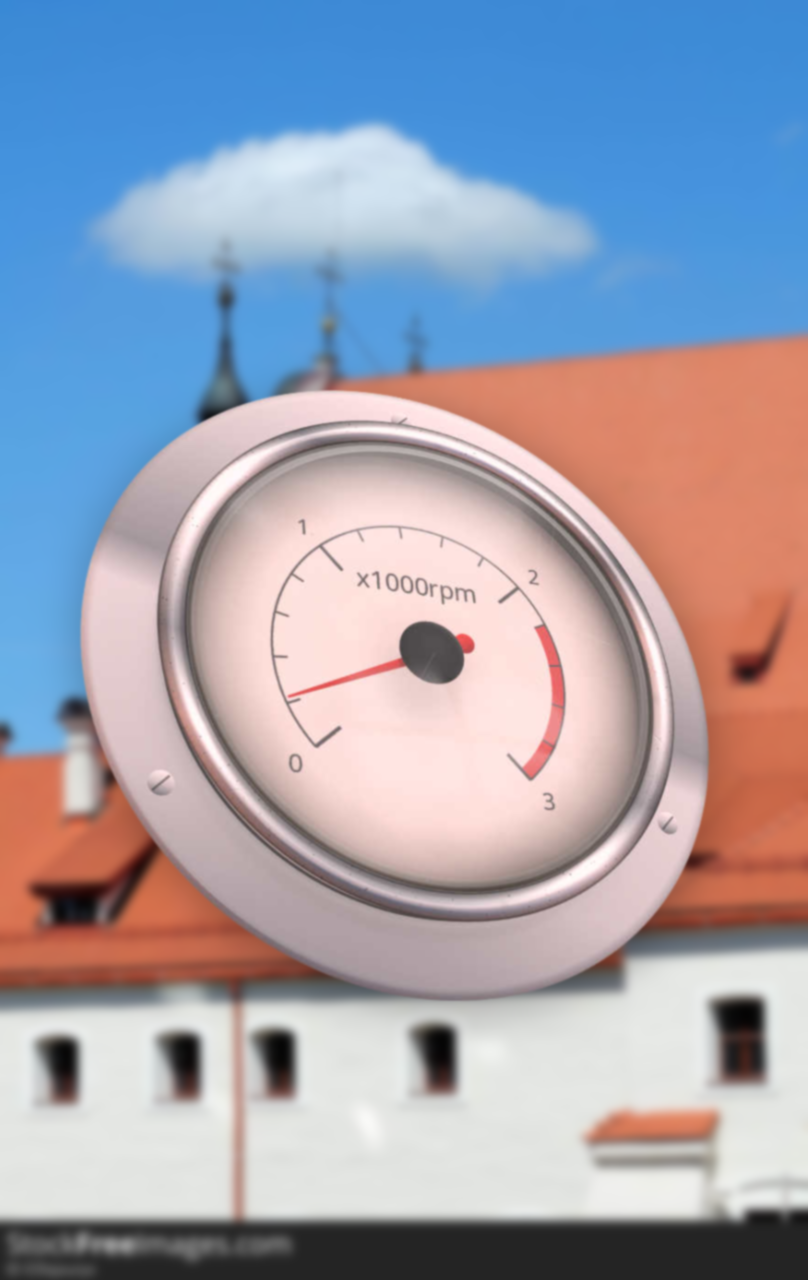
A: 200 rpm
